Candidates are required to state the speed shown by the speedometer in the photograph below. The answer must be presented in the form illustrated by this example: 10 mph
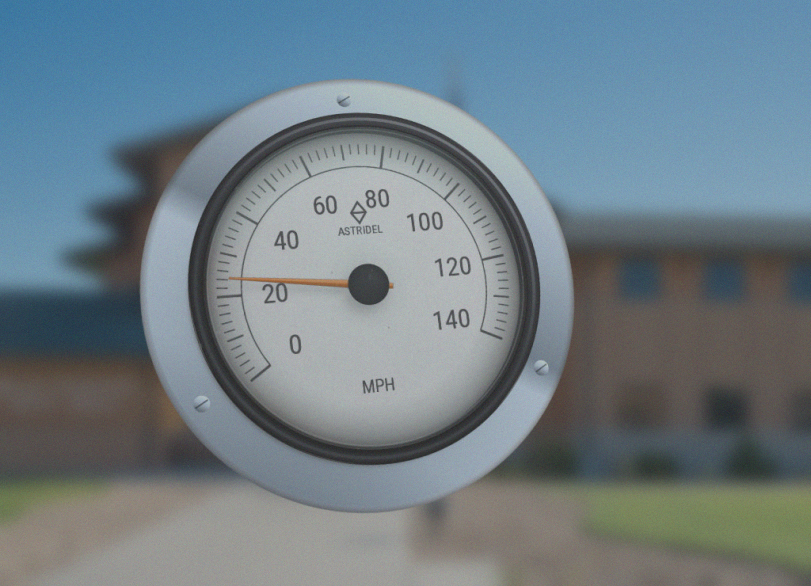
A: 24 mph
